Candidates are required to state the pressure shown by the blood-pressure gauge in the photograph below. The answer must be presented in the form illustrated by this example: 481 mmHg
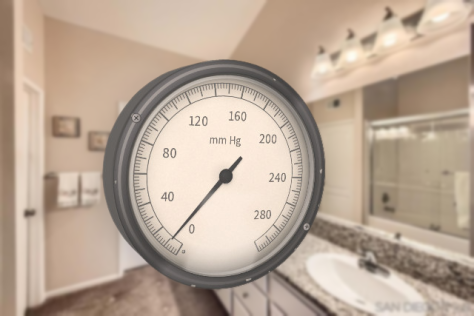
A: 10 mmHg
